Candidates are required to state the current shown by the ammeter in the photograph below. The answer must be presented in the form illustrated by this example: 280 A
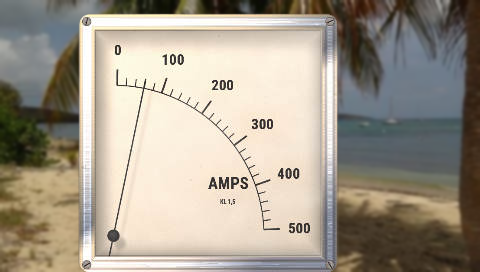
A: 60 A
